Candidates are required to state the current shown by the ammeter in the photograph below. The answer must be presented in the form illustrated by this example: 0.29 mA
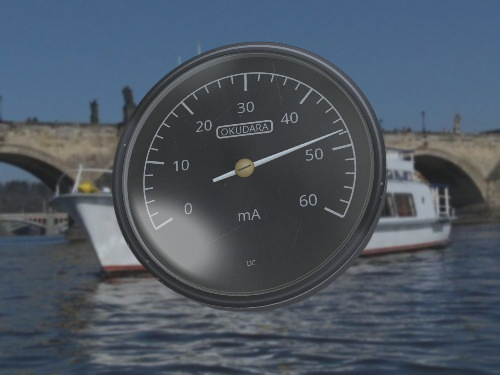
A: 48 mA
